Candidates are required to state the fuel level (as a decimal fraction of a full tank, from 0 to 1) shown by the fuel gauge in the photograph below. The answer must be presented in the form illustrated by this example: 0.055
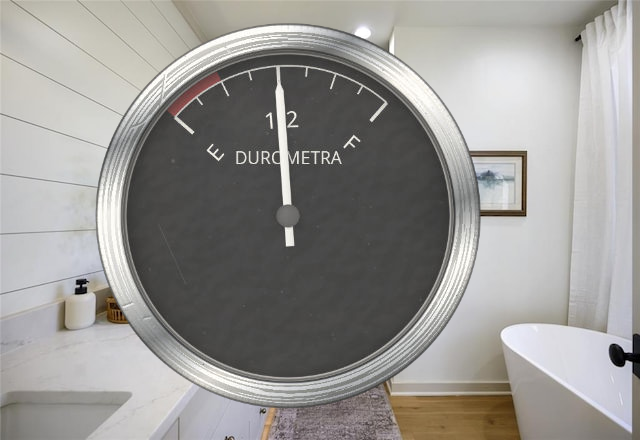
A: 0.5
